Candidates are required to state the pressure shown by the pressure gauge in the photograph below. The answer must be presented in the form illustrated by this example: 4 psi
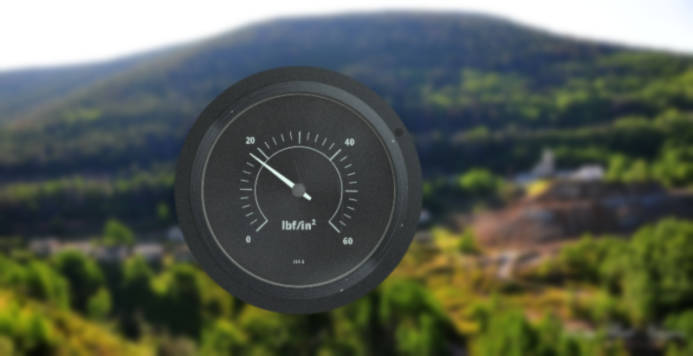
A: 18 psi
